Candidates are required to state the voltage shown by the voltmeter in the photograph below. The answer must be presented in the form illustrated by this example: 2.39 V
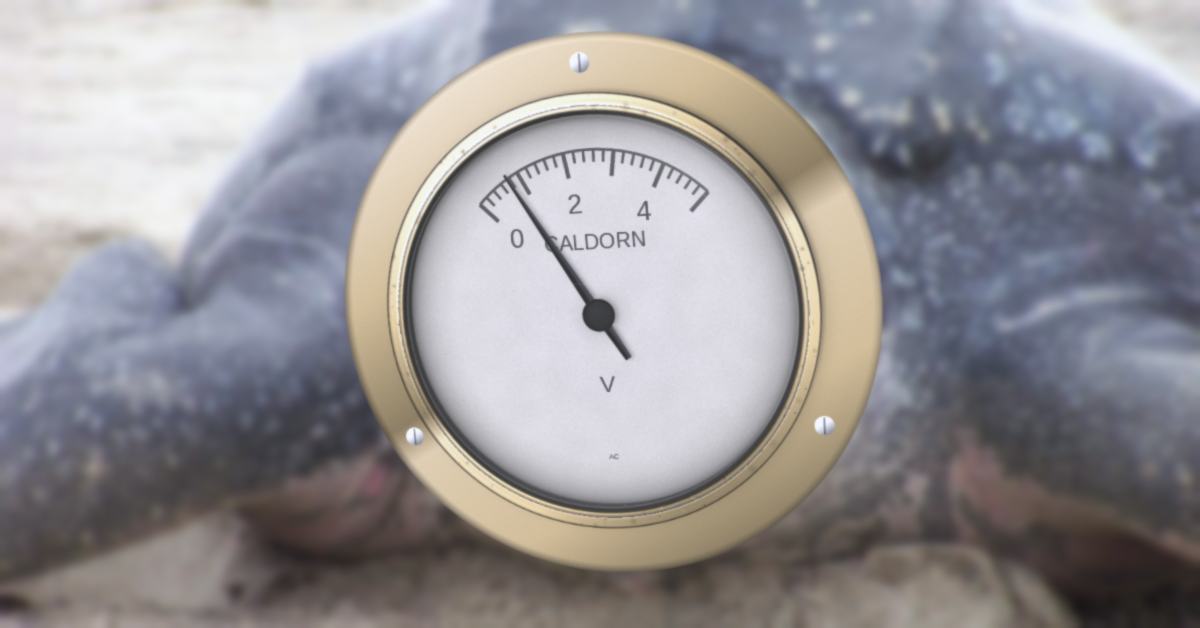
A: 0.8 V
